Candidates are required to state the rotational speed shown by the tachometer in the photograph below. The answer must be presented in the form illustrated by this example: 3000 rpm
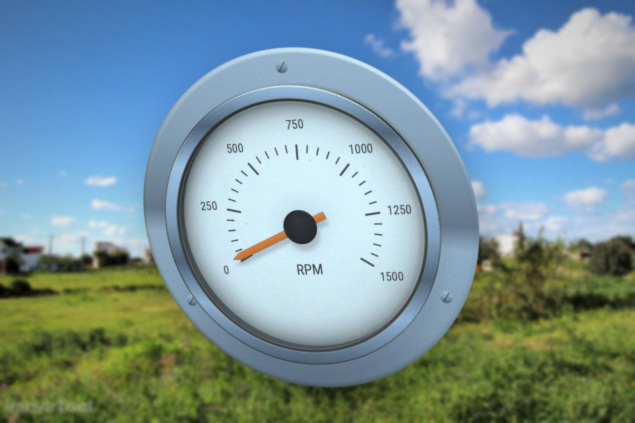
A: 25 rpm
